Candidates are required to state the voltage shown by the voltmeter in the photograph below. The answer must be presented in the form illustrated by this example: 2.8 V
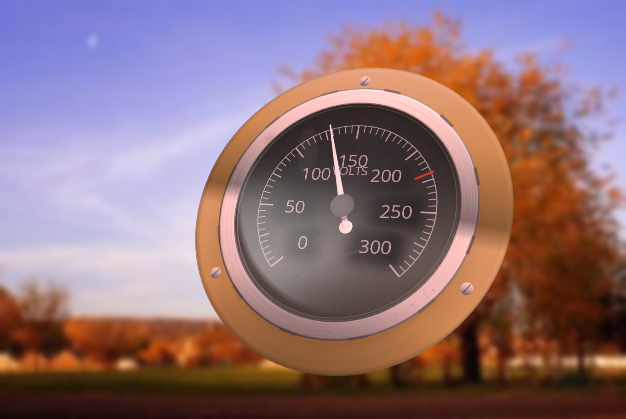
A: 130 V
